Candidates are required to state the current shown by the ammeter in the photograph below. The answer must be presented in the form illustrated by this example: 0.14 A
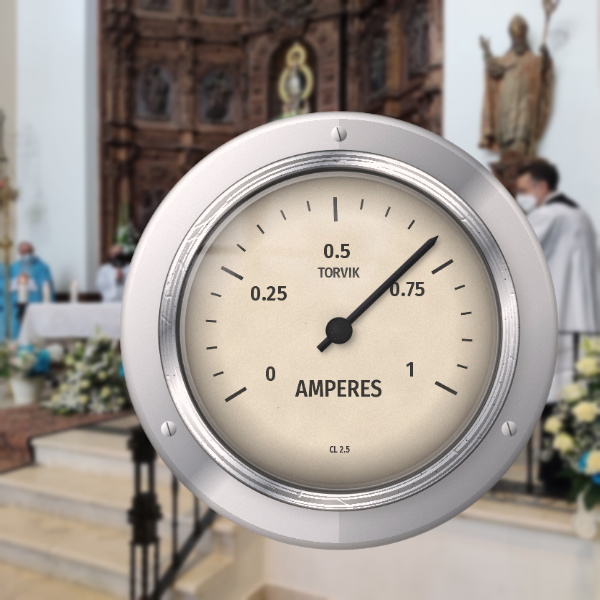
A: 0.7 A
